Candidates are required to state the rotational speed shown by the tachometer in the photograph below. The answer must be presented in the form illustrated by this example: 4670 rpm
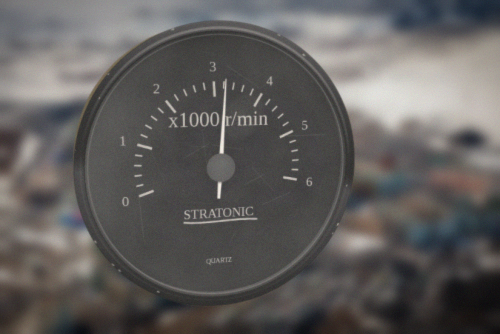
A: 3200 rpm
